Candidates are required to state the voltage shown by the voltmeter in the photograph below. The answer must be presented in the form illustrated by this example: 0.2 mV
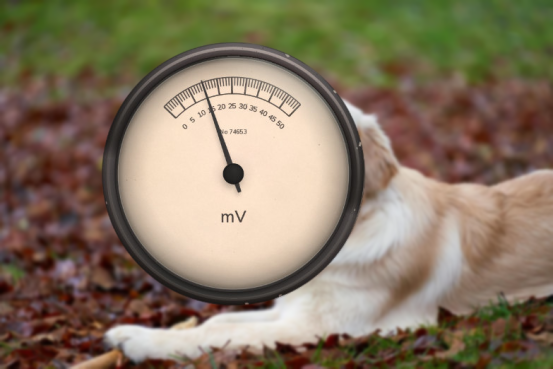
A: 15 mV
